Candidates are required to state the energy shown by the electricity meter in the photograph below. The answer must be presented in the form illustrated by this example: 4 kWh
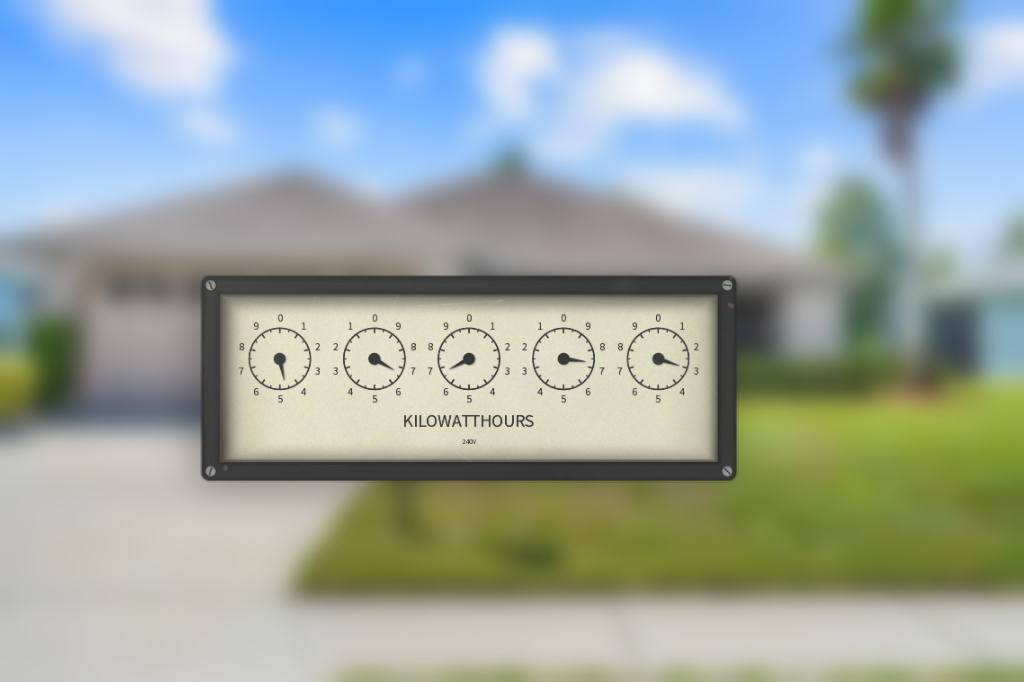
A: 46673 kWh
